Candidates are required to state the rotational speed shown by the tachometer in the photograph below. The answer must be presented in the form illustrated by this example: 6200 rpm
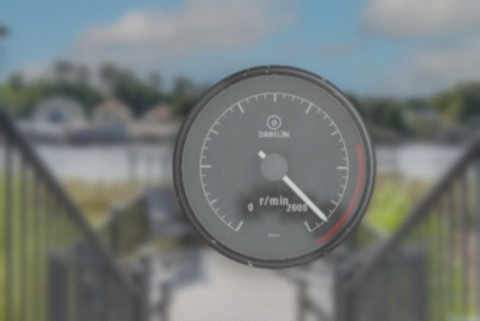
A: 1900 rpm
